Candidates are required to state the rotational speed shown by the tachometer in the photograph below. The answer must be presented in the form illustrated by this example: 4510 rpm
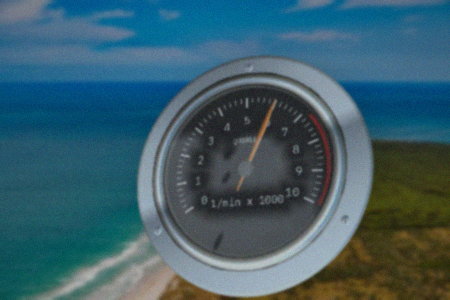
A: 6000 rpm
